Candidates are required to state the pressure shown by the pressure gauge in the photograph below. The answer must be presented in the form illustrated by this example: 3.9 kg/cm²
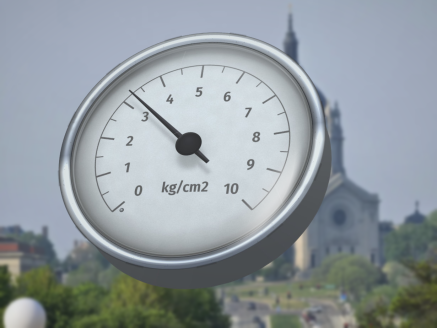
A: 3.25 kg/cm²
